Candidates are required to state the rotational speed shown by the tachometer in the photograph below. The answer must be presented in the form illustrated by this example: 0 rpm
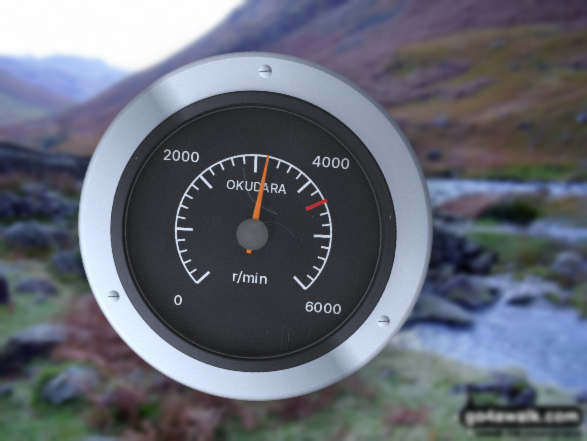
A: 3200 rpm
